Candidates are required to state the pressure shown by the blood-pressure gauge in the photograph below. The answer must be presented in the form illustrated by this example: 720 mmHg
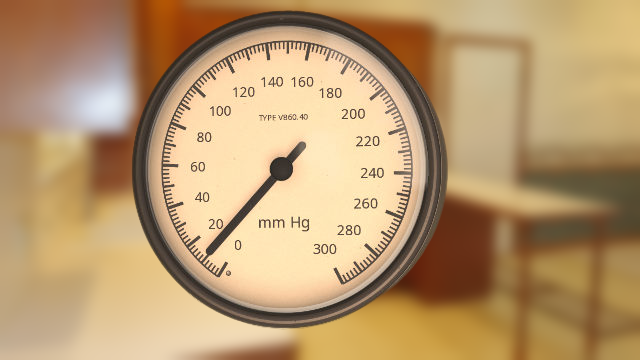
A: 10 mmHg
